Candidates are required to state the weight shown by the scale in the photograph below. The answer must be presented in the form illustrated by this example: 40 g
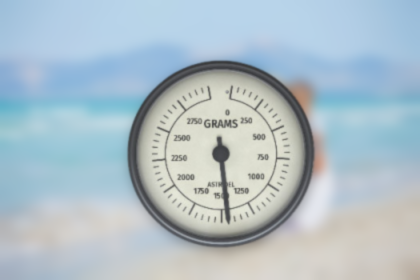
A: 1450 g
